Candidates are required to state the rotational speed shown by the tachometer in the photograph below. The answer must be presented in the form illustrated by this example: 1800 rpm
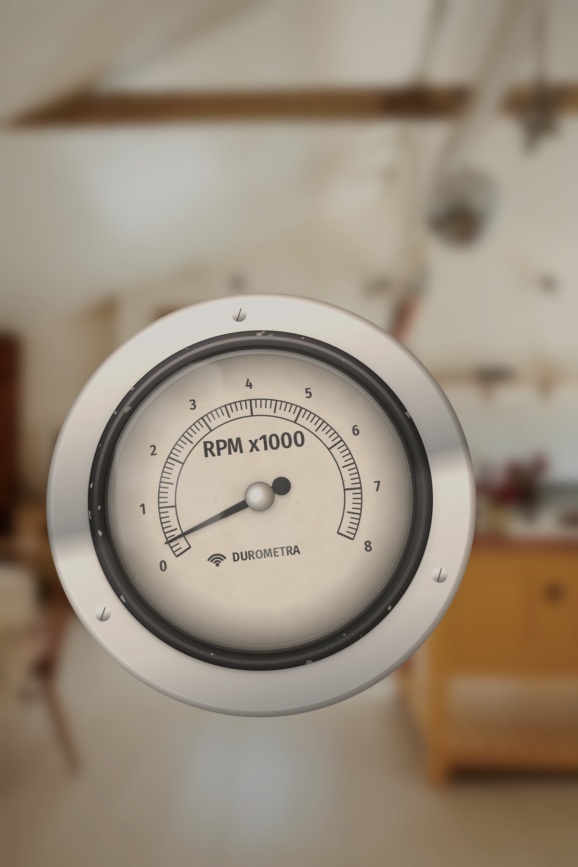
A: 300 rpm
